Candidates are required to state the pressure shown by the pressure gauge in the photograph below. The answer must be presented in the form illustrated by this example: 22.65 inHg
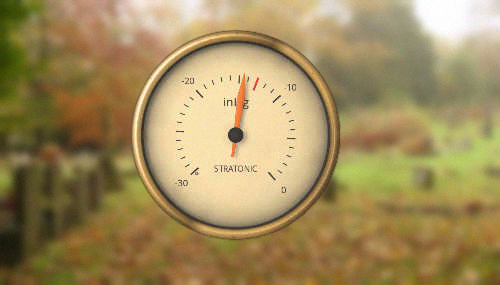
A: -14.5 inHg
